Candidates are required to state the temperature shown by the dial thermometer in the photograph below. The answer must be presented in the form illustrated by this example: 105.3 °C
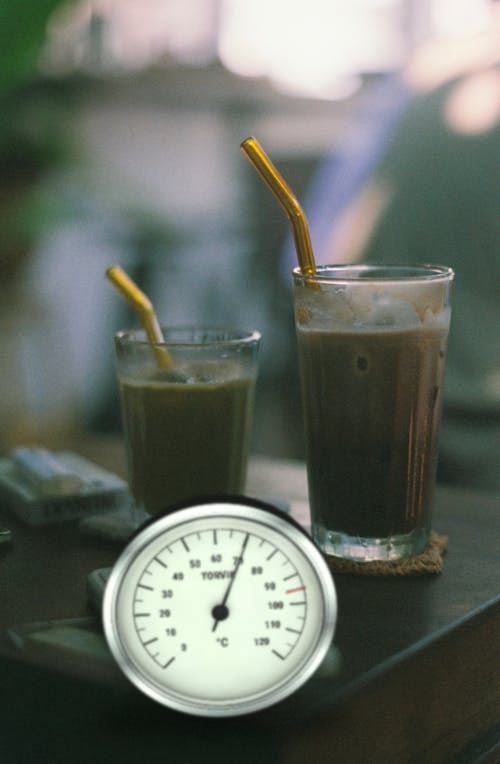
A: 70 °C
